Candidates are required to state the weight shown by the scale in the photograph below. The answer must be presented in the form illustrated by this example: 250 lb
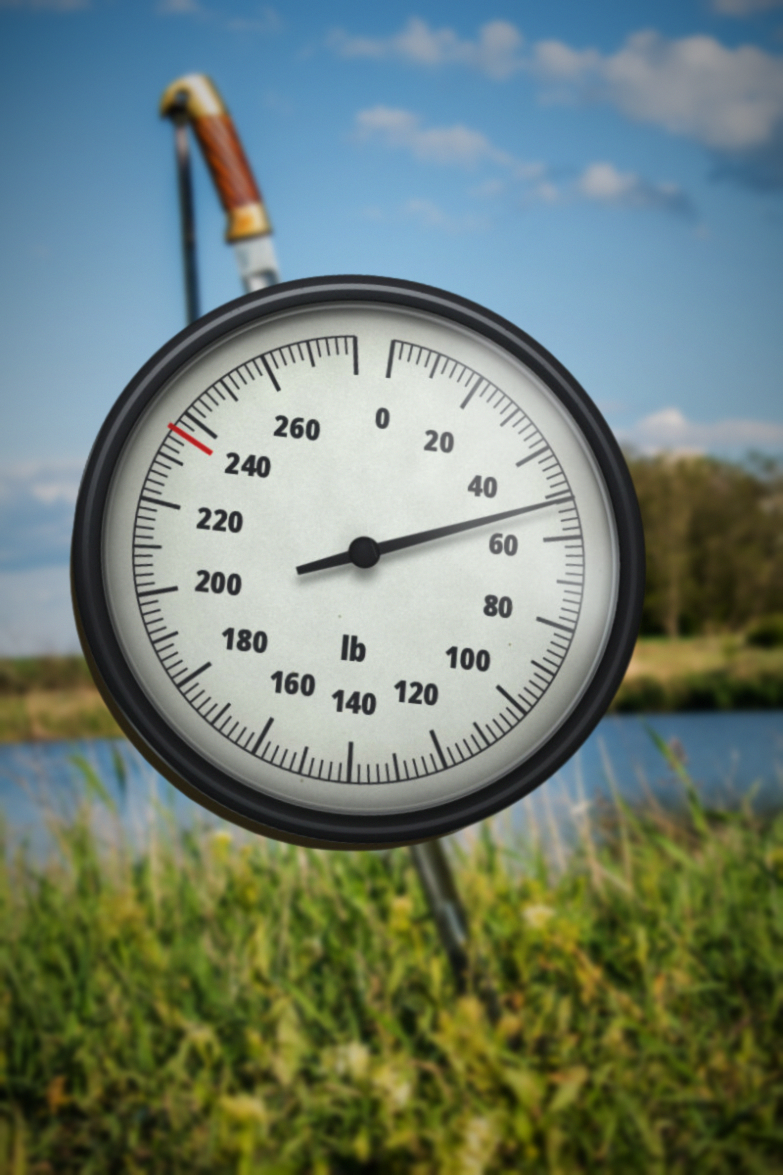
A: 52 lb
